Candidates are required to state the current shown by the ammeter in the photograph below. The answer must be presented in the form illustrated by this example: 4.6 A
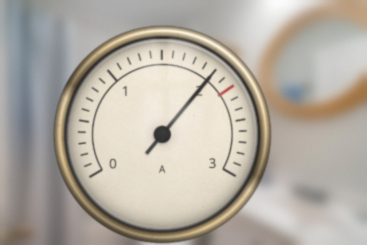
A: 2 A
